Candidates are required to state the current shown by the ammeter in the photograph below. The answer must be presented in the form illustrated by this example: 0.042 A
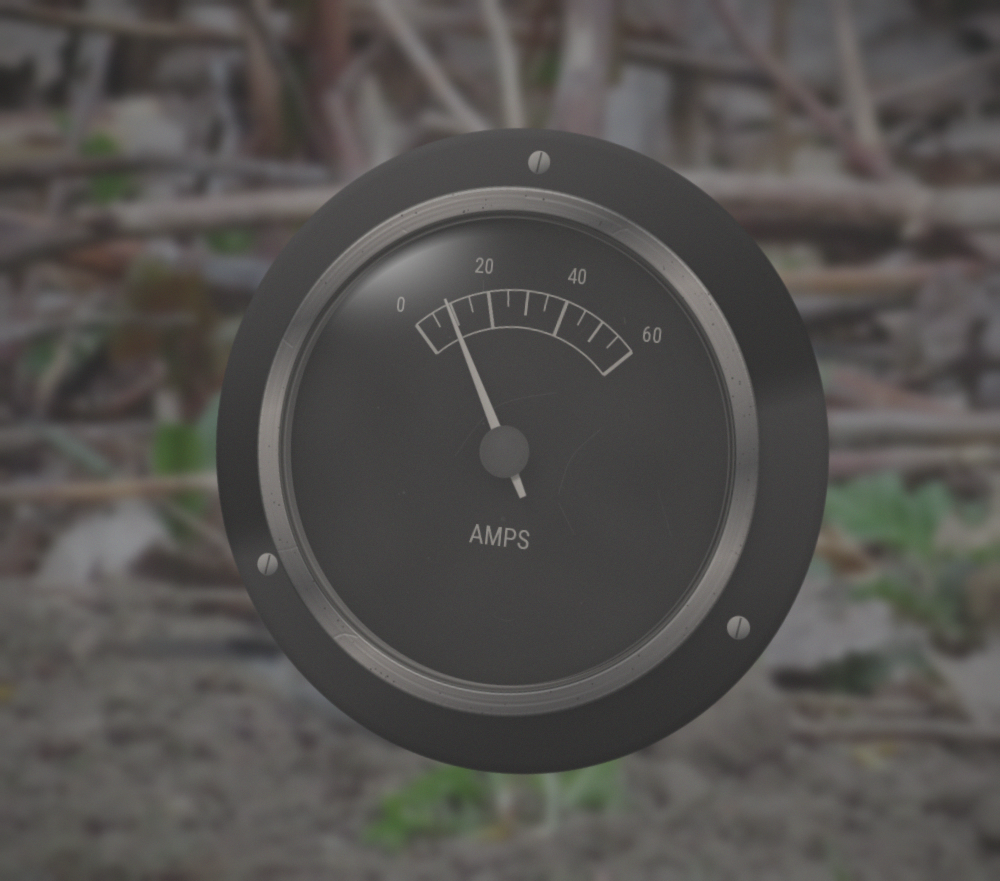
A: 10 A
